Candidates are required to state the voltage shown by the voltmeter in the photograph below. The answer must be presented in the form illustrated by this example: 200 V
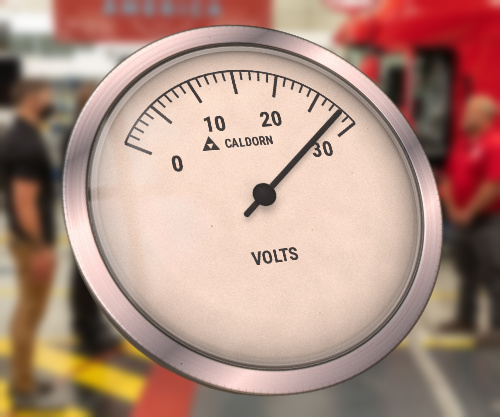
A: 28 V
